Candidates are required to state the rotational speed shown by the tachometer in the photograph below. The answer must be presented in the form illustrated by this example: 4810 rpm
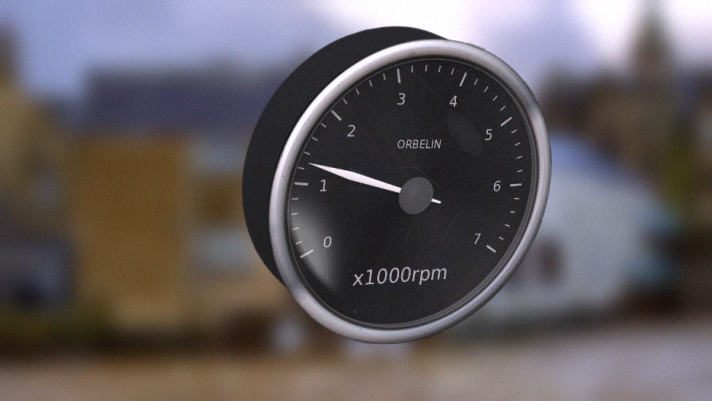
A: 1300 rpm
